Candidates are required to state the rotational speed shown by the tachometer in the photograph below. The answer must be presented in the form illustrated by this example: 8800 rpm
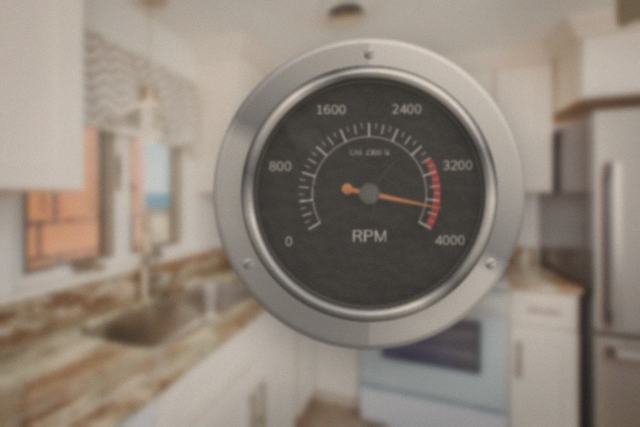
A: 3700 rpm
